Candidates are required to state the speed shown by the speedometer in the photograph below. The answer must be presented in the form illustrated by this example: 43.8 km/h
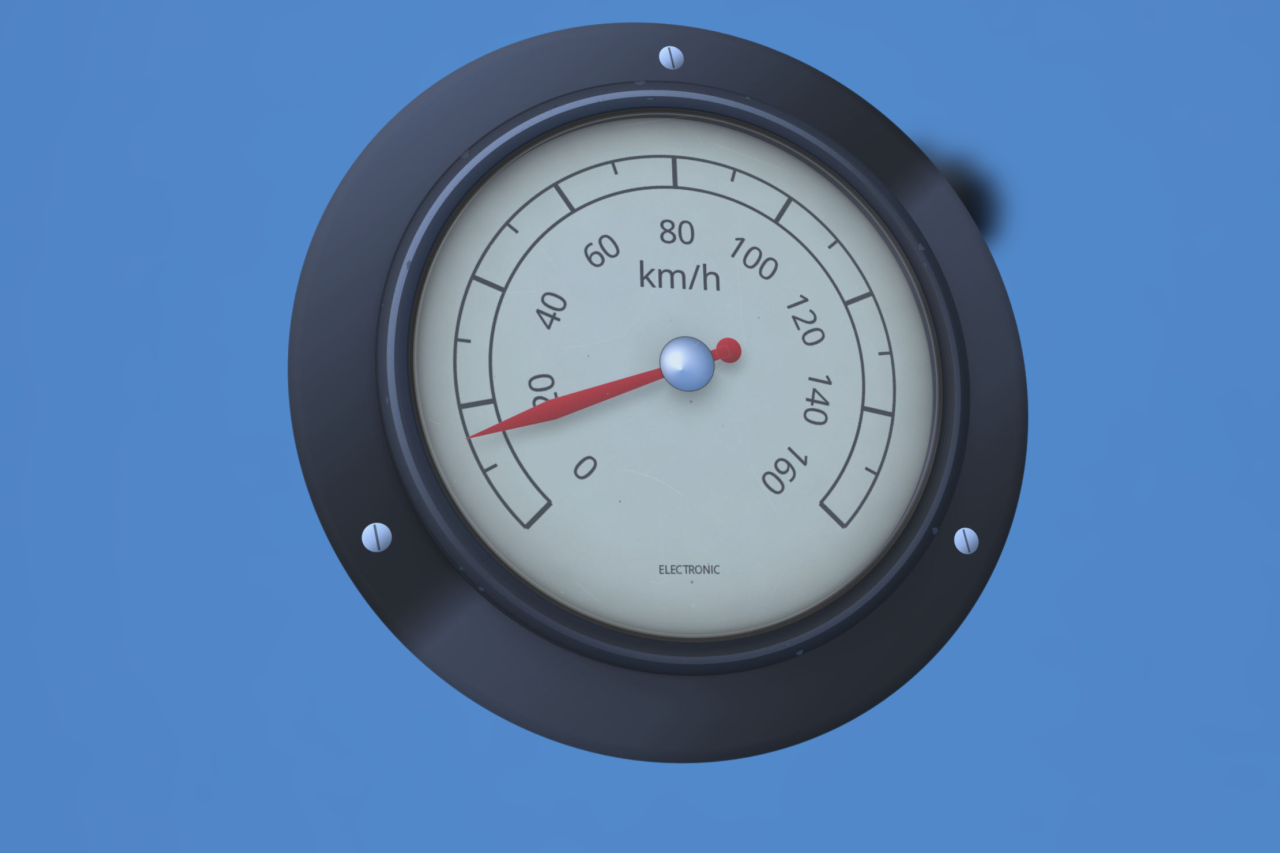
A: 15 km/h
